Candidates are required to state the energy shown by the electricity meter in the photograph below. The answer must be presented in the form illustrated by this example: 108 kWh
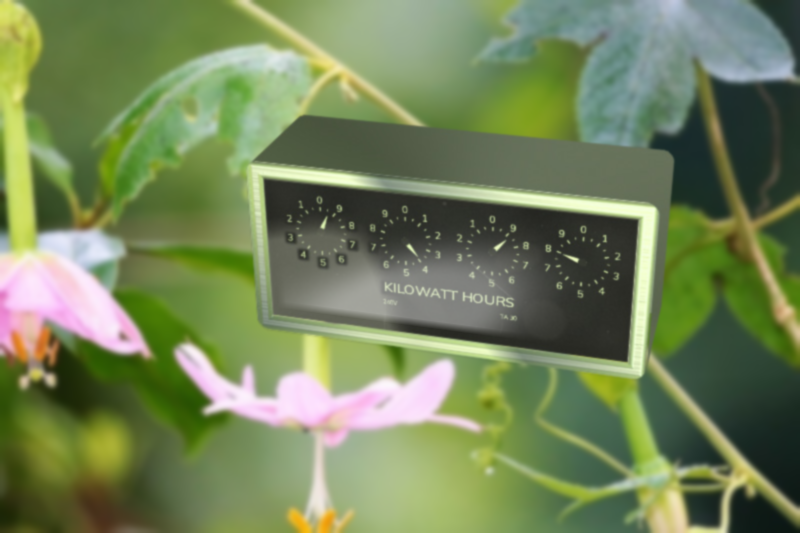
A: 9388 kWh
